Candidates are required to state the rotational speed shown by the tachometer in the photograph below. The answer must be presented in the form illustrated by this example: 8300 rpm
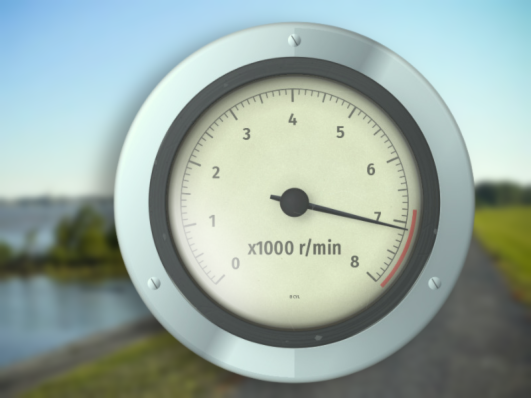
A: 7100 rpm
